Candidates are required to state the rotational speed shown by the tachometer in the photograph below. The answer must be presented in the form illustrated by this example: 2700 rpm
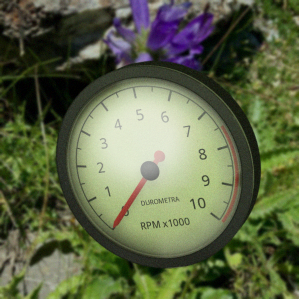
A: 0 rpm
